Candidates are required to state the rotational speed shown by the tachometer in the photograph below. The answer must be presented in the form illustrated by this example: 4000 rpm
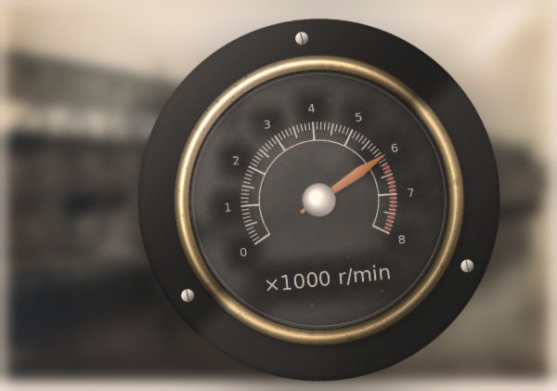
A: 6000 rpm
